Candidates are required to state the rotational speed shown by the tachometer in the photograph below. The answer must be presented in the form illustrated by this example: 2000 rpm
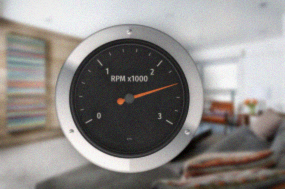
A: 2400 rpm
